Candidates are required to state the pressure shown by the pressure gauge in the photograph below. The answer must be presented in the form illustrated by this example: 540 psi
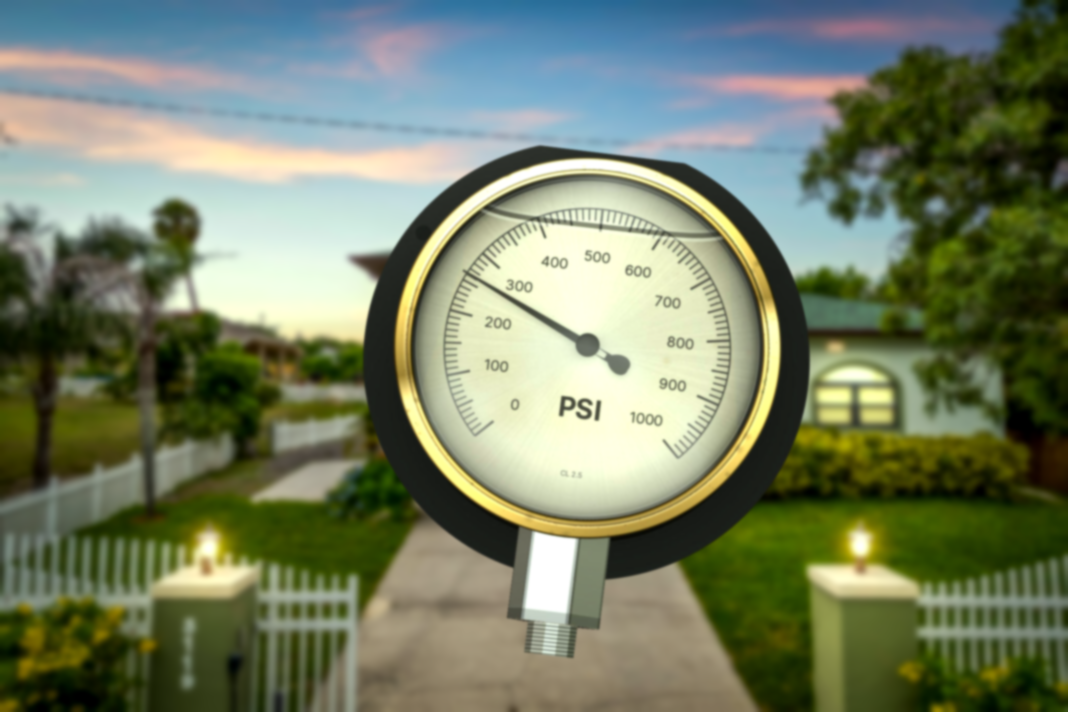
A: 260 psi
